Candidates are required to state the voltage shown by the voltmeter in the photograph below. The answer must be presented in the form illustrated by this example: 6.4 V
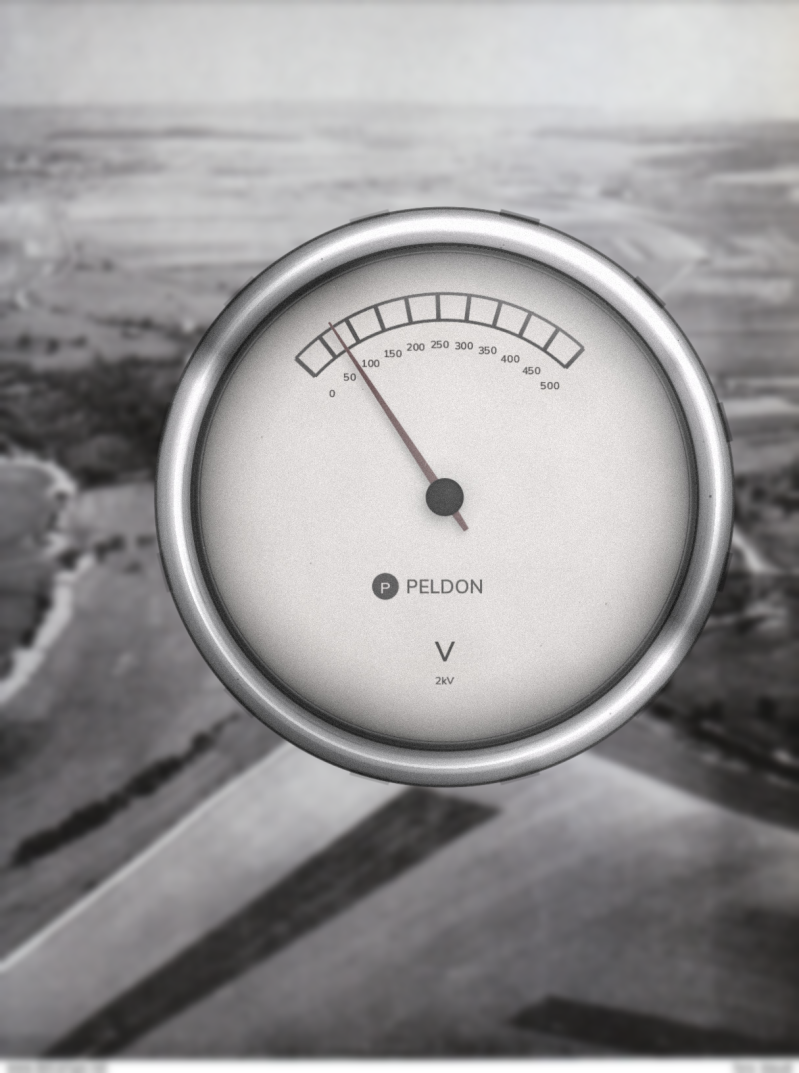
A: 75 V
